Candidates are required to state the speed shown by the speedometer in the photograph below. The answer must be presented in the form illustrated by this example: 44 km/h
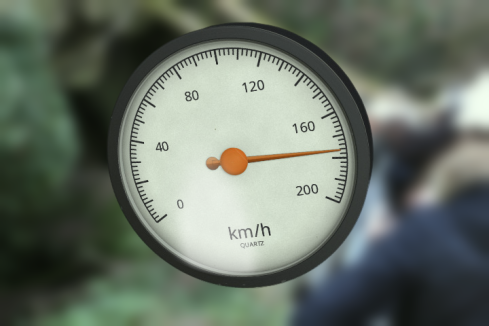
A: 176 km/h
